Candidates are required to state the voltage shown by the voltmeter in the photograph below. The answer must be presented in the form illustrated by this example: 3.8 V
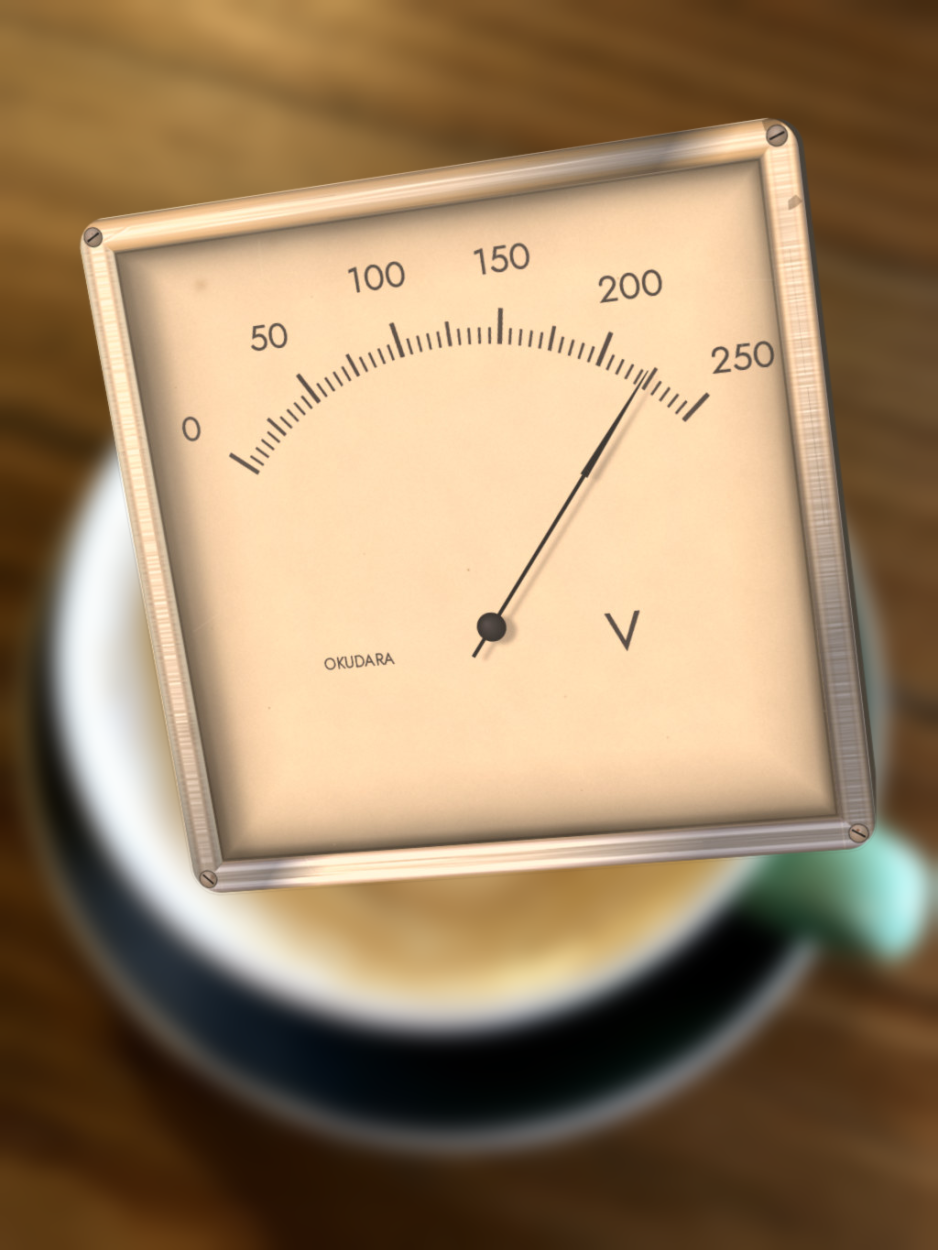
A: 222.5 V
